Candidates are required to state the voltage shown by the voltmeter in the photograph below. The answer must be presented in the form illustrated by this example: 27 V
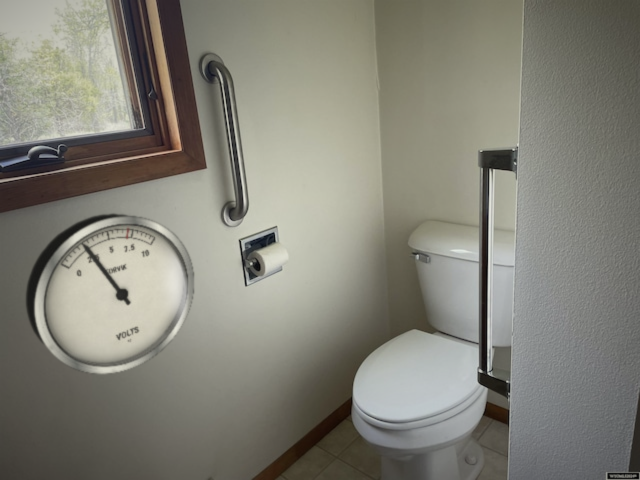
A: 2.5 V
